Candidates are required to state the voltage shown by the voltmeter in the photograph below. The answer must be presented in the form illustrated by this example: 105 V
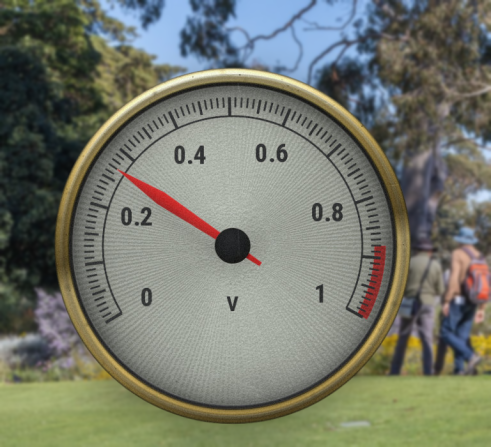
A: 0.27 V
